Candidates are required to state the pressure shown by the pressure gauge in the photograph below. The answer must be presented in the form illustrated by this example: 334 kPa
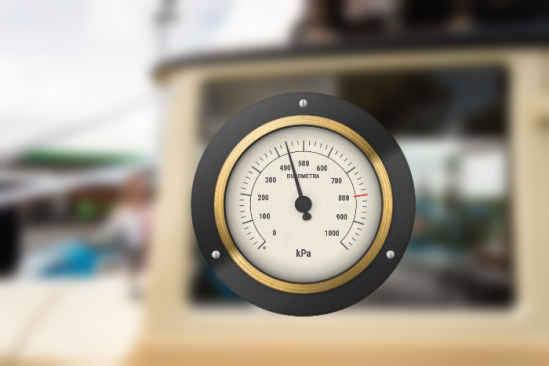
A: 440 kPa
